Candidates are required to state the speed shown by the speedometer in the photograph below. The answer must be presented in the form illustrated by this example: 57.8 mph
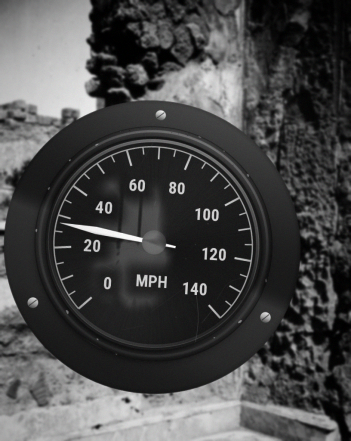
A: 27.5 mph
